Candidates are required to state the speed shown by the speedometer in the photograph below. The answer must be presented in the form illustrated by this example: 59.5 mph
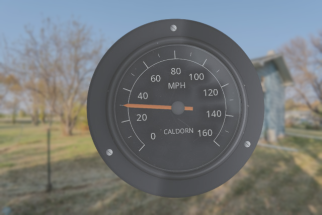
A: 30 mph
